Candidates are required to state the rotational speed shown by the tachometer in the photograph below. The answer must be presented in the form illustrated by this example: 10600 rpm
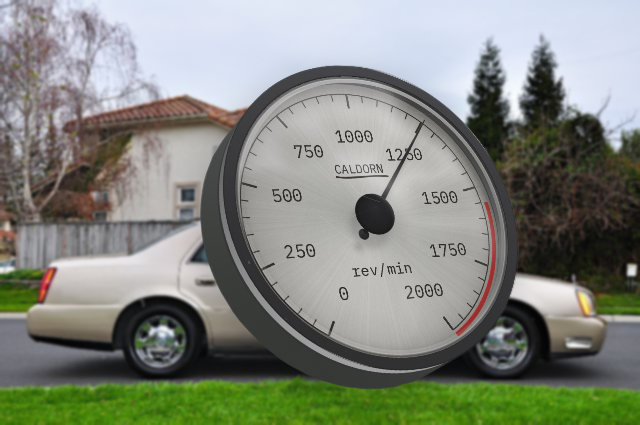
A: 1250 rpm
